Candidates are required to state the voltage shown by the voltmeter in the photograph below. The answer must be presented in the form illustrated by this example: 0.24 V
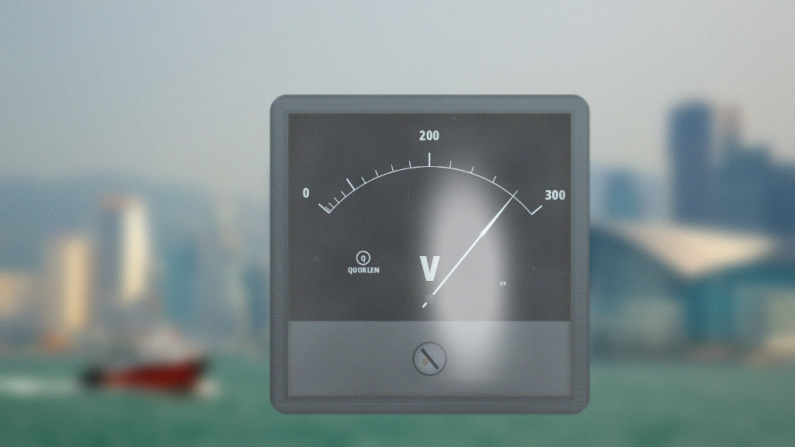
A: 280 V
